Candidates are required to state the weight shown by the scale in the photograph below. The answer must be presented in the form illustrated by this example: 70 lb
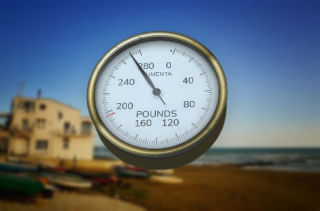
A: 270 lb
